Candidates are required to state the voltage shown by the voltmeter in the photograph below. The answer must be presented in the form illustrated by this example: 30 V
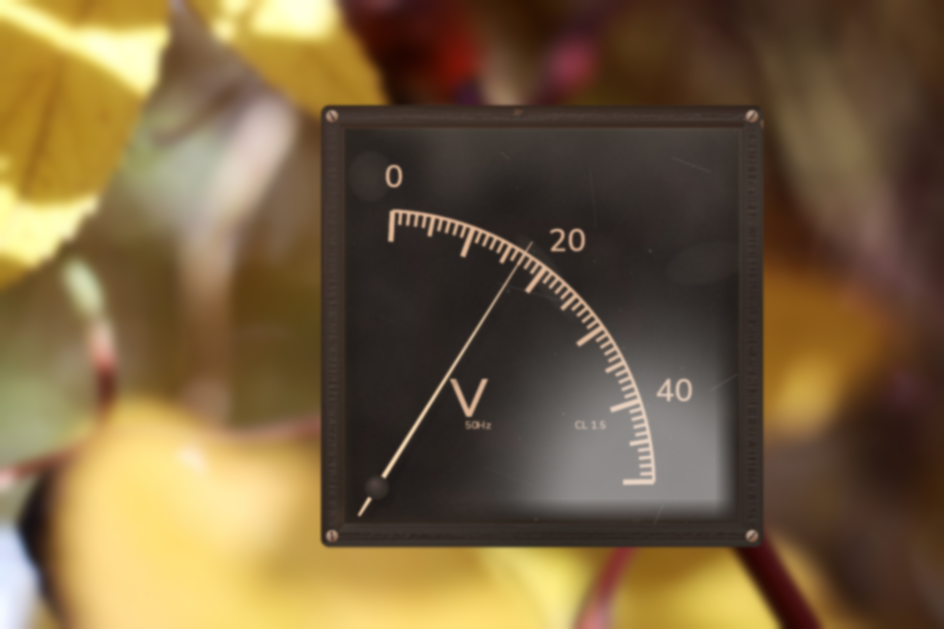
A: 17 V
